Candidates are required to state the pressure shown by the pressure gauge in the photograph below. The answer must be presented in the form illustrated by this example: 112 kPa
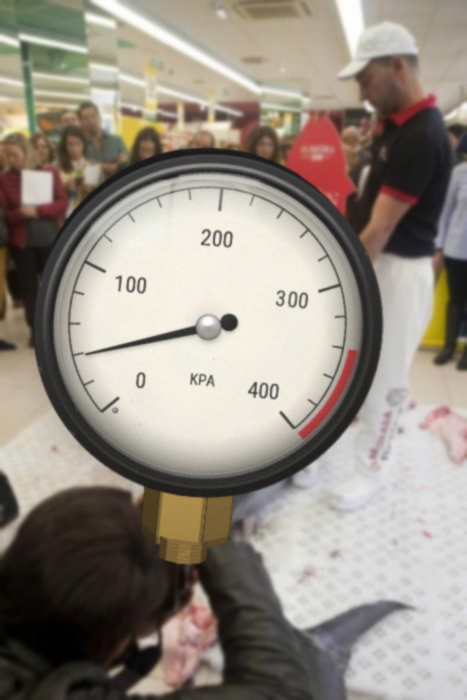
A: 40 kPa
